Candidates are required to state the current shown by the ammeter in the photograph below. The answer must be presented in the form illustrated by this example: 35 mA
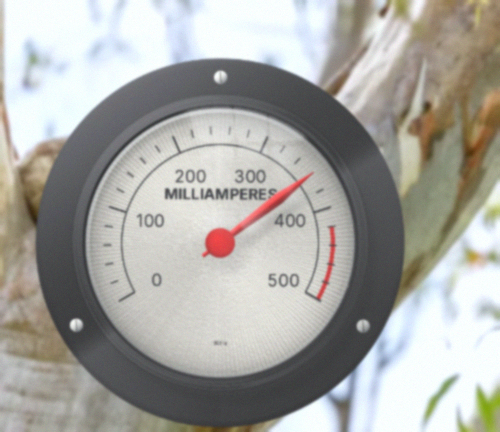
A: 360 mA
